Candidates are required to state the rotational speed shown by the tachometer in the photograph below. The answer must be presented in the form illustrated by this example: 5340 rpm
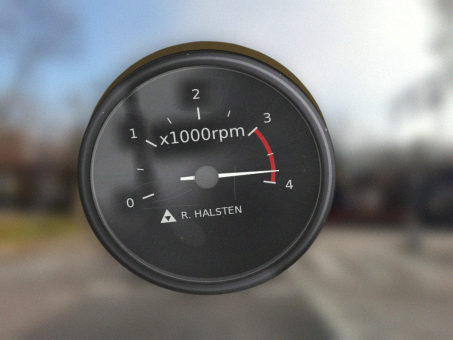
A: 3750 rpm
